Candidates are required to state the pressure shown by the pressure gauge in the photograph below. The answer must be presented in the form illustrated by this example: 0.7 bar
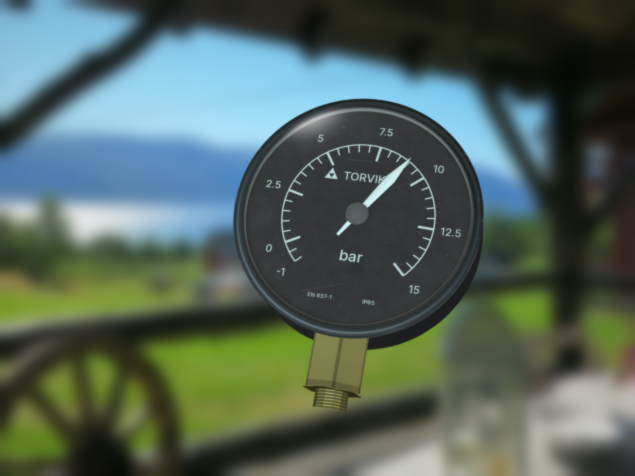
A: 9 bar
